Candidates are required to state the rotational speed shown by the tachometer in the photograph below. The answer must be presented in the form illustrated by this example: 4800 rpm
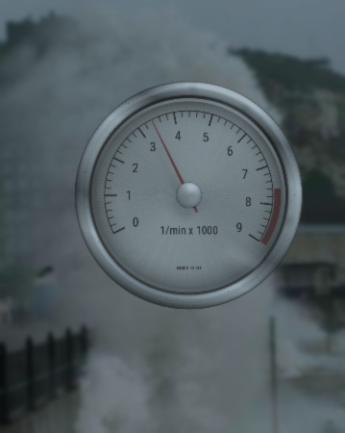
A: 3400 rpm
